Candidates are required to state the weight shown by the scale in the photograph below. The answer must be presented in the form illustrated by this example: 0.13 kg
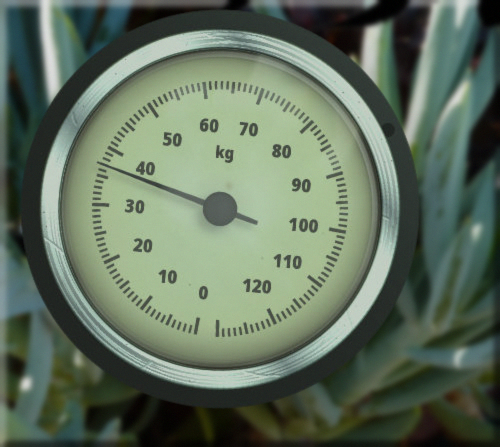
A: 37 kg
